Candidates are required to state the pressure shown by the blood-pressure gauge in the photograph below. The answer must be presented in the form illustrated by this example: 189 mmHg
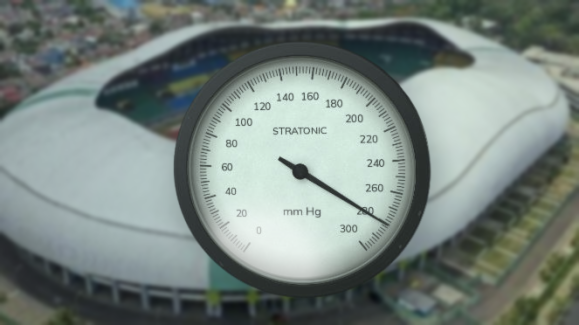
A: 280 mmHg
